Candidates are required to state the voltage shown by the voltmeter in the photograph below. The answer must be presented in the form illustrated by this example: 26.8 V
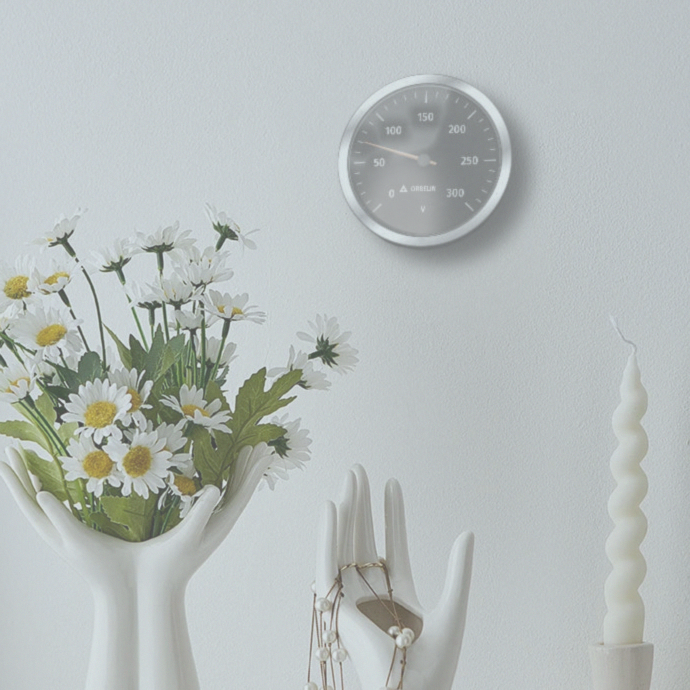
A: 70 V
